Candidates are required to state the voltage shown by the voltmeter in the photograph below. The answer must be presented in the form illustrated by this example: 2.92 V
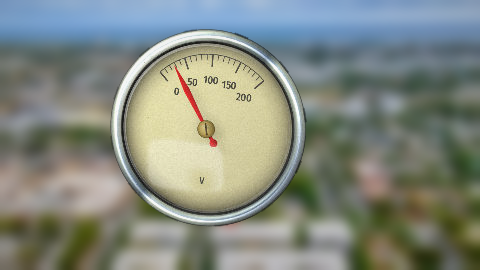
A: 30 V
